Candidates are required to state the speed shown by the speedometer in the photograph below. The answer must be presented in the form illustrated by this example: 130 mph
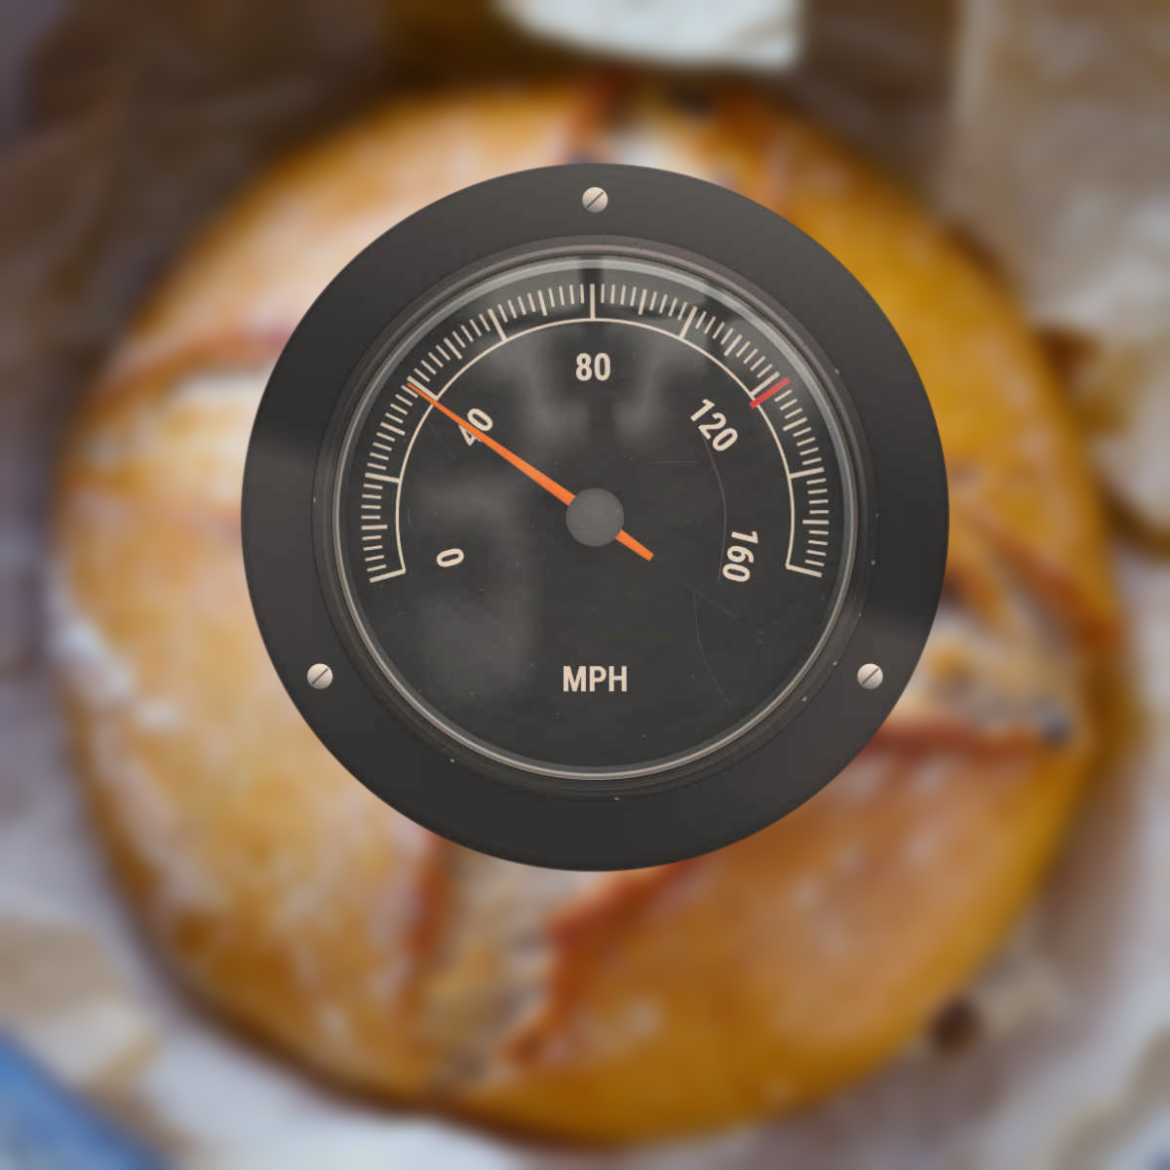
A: 39 mph
